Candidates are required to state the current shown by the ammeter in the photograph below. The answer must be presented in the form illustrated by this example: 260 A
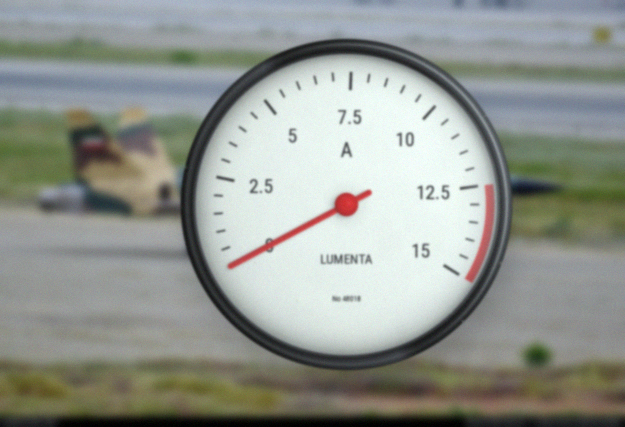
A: 0 A
